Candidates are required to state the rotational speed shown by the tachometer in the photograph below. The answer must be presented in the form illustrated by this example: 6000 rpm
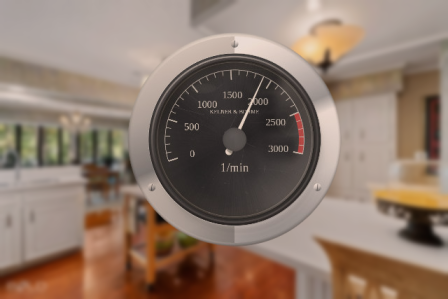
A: 1900 rpm
